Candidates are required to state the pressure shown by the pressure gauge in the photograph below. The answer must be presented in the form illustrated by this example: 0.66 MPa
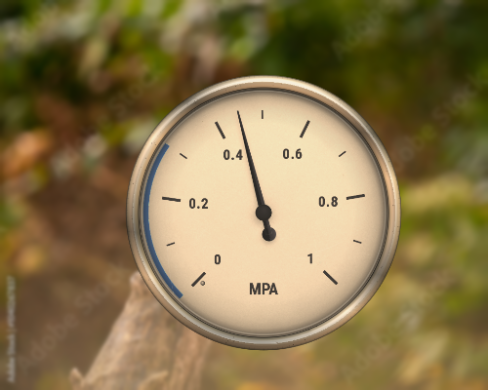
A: 0.45 MPa
